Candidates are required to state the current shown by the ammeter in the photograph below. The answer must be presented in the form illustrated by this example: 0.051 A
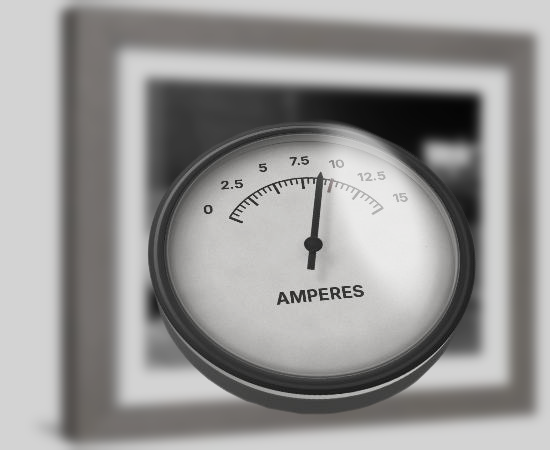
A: 9 A
